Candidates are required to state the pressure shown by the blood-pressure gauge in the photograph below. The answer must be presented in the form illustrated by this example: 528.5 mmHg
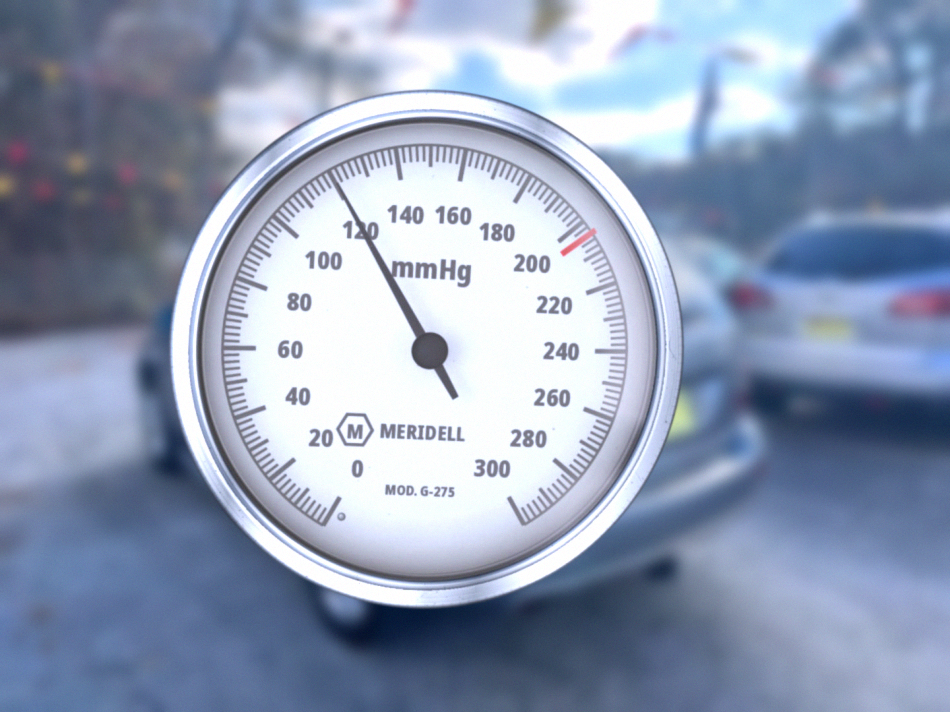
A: 120 mmHg
